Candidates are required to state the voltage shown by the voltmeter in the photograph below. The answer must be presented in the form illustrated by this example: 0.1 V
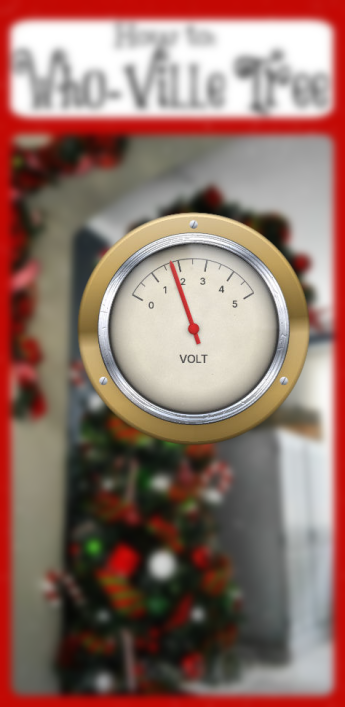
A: 1.75 V
